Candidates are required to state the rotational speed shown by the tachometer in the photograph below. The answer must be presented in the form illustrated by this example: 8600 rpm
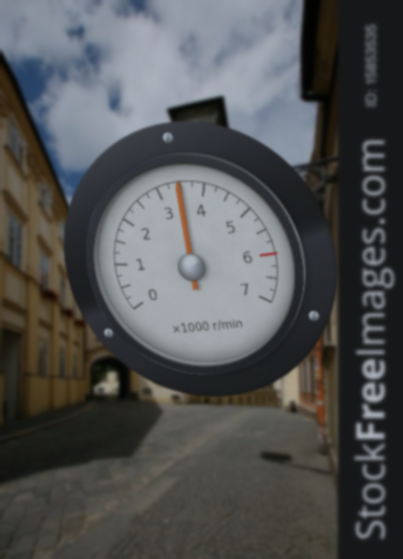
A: 3500 rpm
